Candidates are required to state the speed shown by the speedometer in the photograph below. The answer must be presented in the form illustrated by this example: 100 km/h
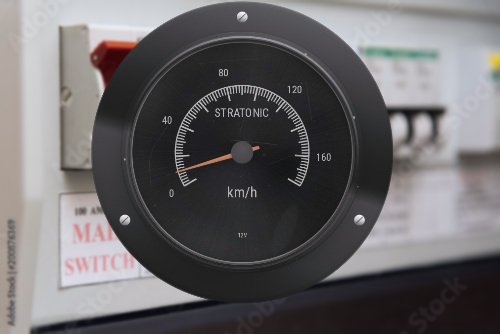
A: 10 km/h
